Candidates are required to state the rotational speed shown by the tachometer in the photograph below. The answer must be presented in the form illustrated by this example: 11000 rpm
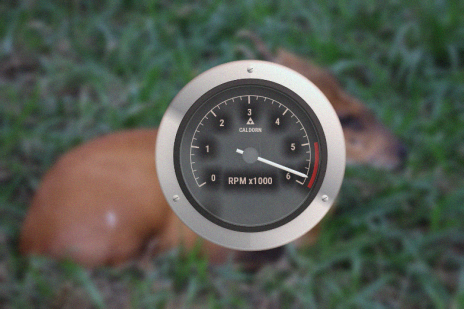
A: 5800 rpm
